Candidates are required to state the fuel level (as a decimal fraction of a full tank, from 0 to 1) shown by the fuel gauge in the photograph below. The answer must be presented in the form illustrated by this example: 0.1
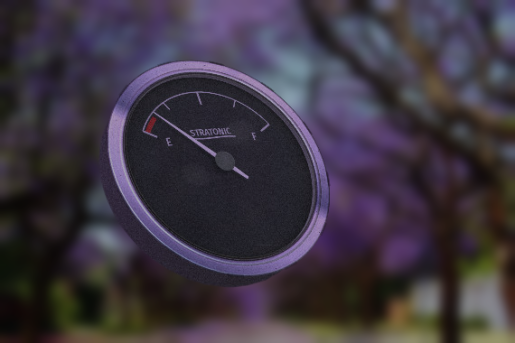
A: 0.125
